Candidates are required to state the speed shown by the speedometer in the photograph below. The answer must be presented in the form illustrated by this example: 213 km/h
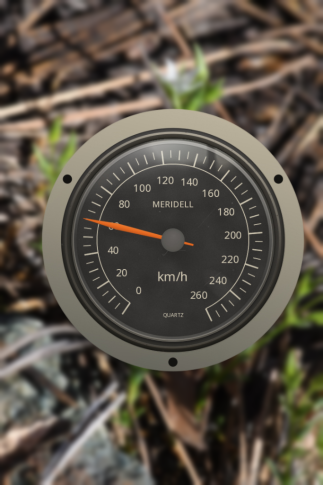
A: 60 km/h
